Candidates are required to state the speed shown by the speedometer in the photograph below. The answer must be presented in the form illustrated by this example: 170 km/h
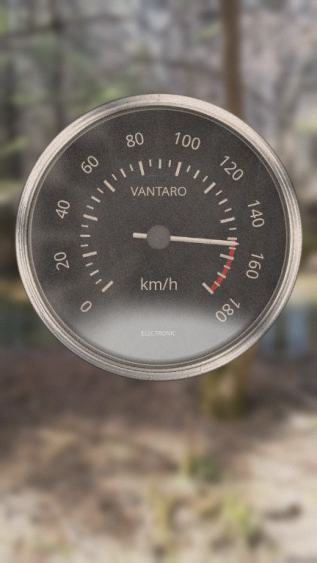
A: 152.5 km/h
